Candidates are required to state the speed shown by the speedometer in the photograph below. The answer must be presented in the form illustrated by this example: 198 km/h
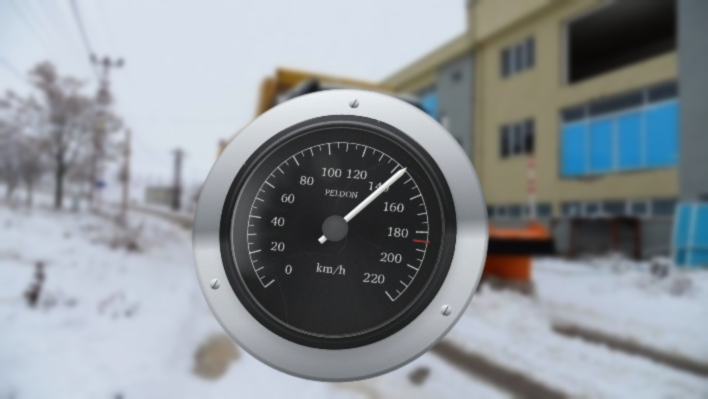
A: 145 km/h
